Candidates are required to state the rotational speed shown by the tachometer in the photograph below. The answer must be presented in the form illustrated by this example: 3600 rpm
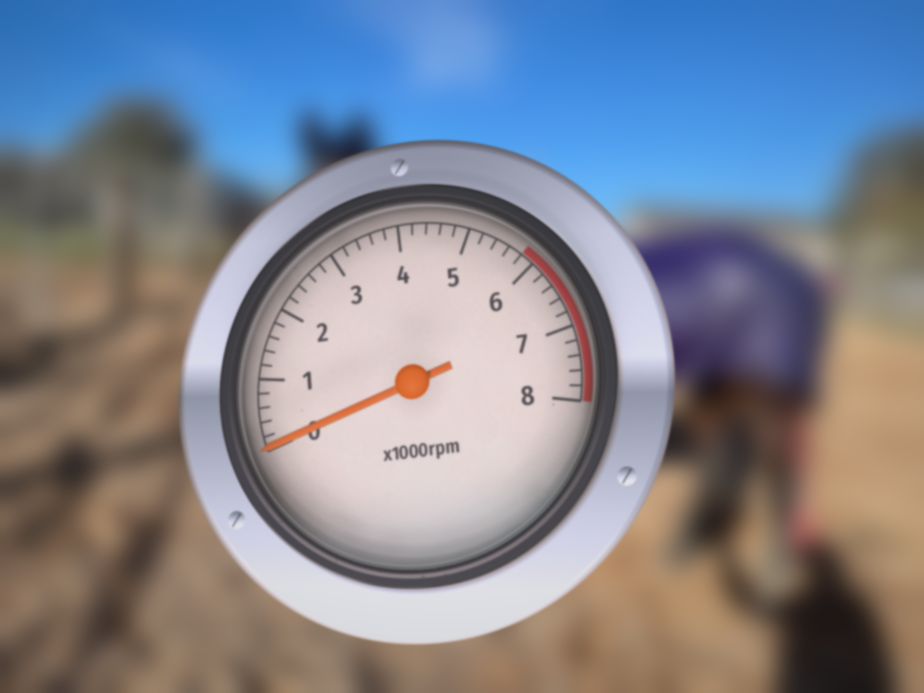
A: 0 rpm
